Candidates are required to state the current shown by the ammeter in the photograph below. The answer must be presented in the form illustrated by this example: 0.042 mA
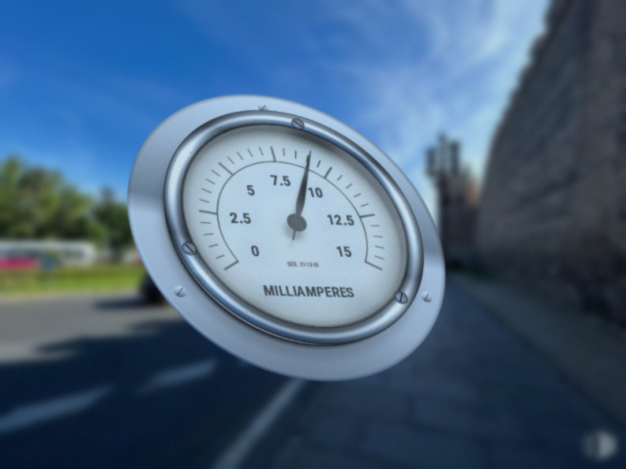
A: 9 mA
